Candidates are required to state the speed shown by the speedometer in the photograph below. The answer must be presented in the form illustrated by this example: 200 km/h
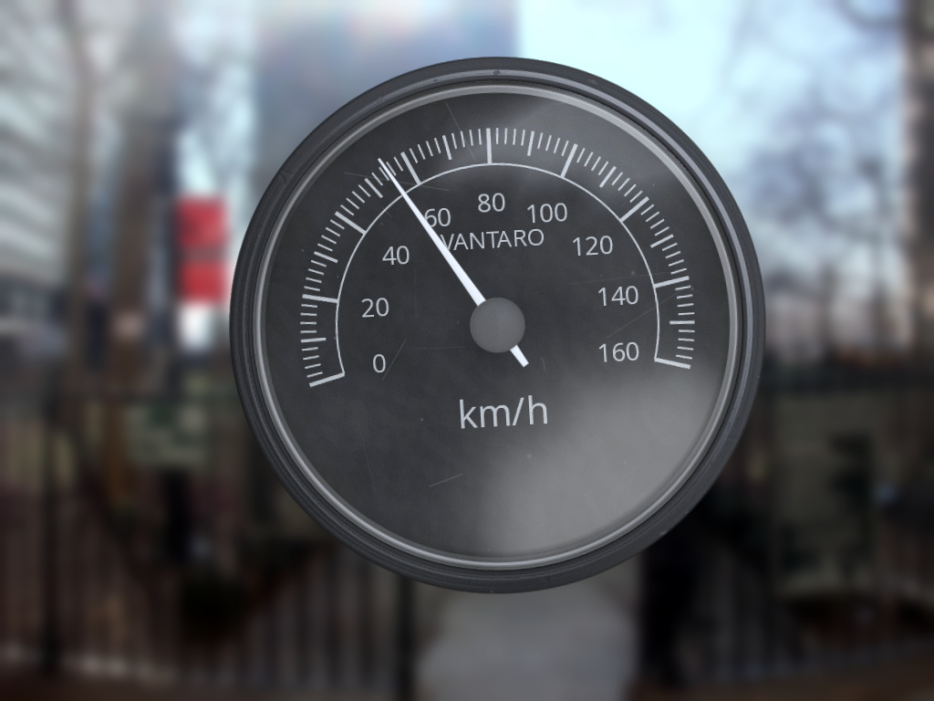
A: 55 km/h
